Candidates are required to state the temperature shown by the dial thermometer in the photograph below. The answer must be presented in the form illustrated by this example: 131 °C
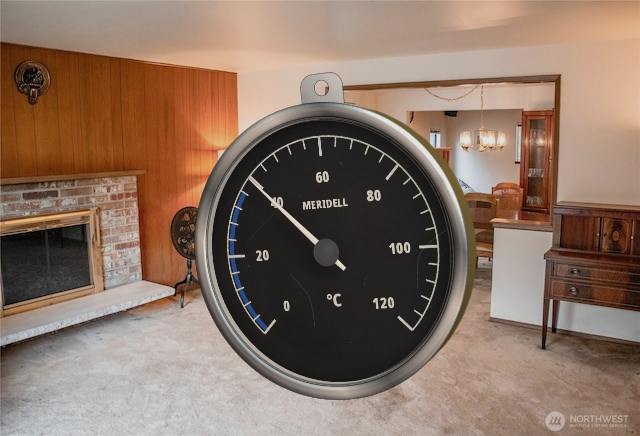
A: 40 °C
